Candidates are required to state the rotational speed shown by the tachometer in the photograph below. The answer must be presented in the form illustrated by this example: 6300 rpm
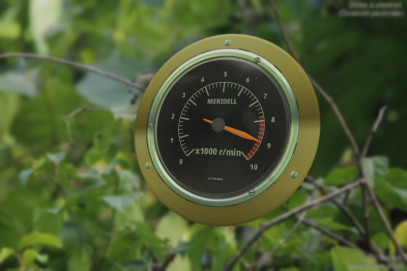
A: 9000 rpm
